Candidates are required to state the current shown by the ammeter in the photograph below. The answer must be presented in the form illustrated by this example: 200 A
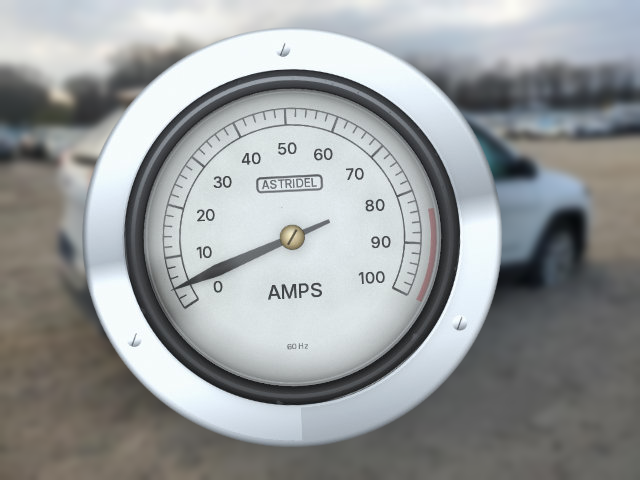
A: 4 A
